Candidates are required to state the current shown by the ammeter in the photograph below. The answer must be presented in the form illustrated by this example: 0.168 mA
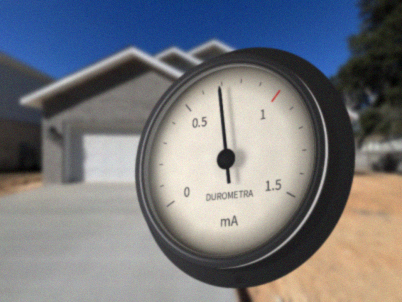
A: 0.7 mA
